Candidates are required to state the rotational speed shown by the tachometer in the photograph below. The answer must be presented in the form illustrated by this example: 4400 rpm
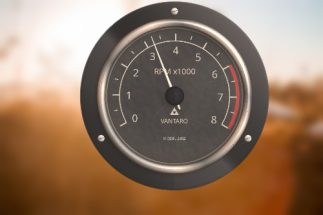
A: 3250 rpm
